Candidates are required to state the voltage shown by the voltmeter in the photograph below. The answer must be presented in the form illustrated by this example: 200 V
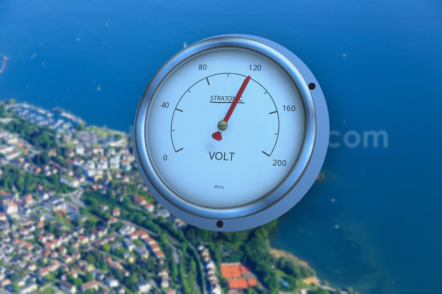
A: 120 V
